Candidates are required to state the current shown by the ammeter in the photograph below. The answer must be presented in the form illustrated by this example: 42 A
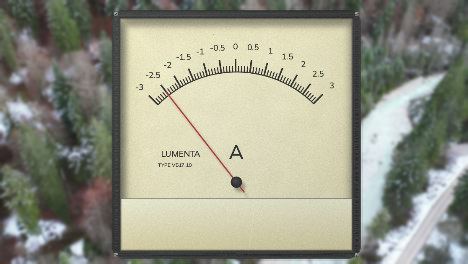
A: -2.5 A
